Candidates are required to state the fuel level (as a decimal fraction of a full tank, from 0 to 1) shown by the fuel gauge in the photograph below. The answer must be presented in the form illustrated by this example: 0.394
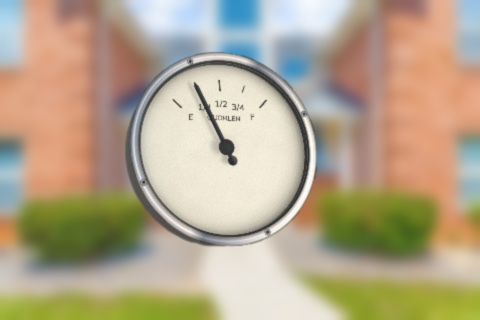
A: 0.25
